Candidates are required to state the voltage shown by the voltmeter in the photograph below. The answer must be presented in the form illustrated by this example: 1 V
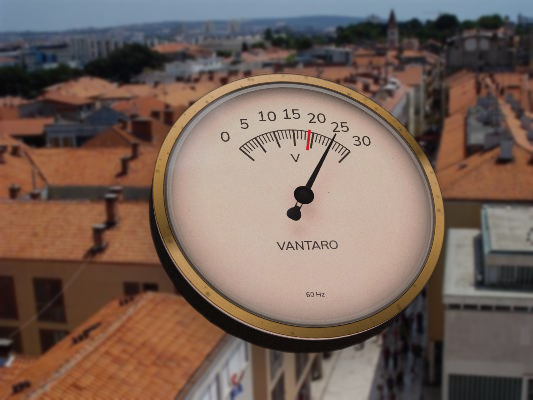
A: 25 V
